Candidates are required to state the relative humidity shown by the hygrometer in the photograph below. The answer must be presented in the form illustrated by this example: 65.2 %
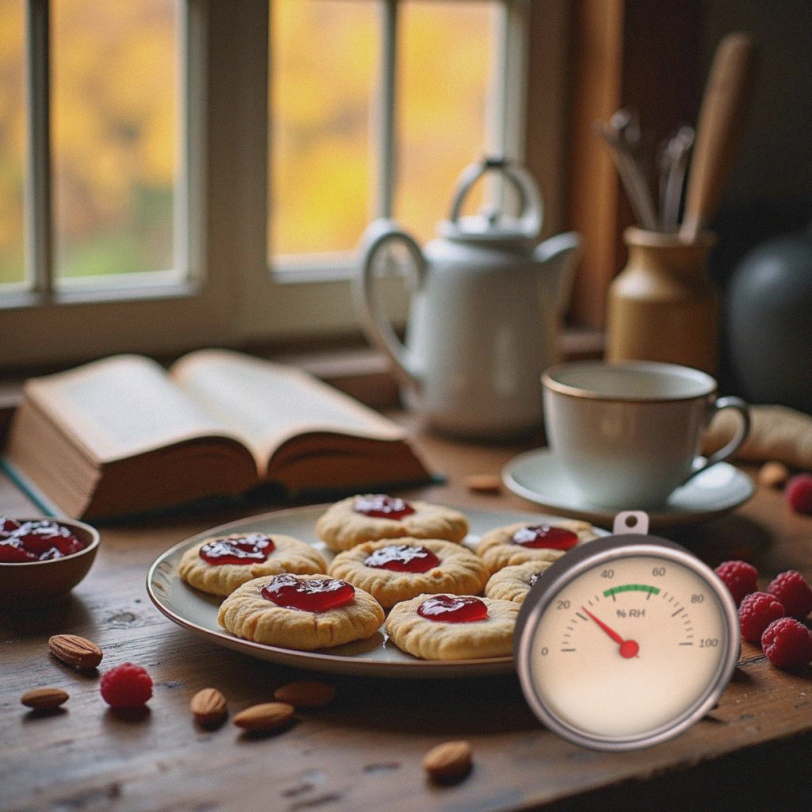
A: 24 %
